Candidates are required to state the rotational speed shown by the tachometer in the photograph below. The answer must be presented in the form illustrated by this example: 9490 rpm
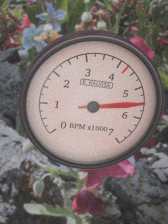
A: 5500 rpm
